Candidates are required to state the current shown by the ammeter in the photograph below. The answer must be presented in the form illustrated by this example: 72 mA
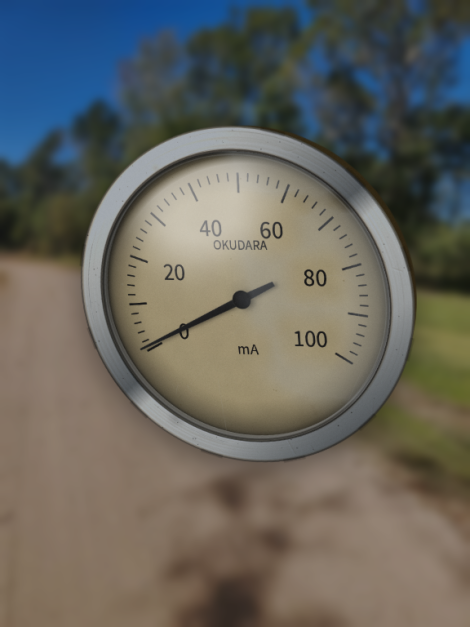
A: 1 mA
